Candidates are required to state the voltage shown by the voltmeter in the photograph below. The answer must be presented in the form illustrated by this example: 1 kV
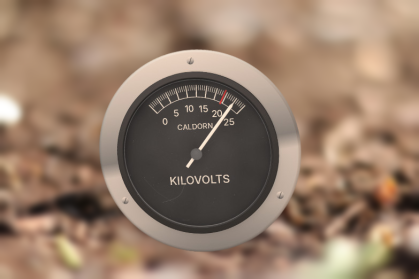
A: 22.5 kV
